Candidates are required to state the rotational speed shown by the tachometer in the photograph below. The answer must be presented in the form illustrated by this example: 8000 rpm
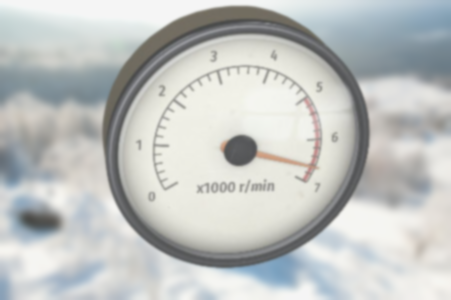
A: 6600 rpm
